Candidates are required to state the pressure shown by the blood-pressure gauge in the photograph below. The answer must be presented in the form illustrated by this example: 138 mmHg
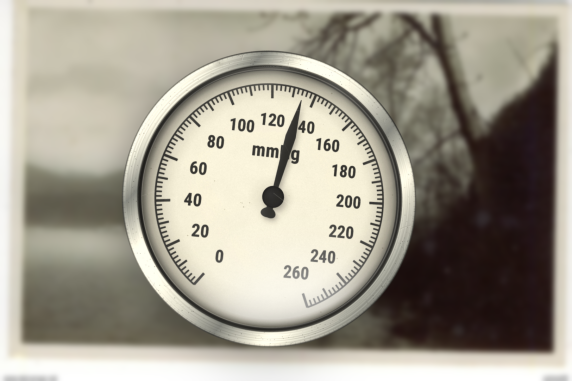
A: 134 mmHg
